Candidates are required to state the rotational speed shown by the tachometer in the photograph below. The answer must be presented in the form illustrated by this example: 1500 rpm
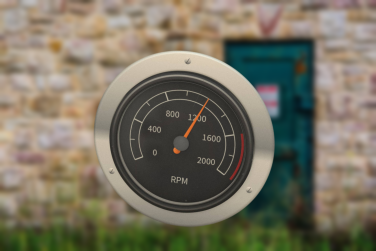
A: 1200 rpm
